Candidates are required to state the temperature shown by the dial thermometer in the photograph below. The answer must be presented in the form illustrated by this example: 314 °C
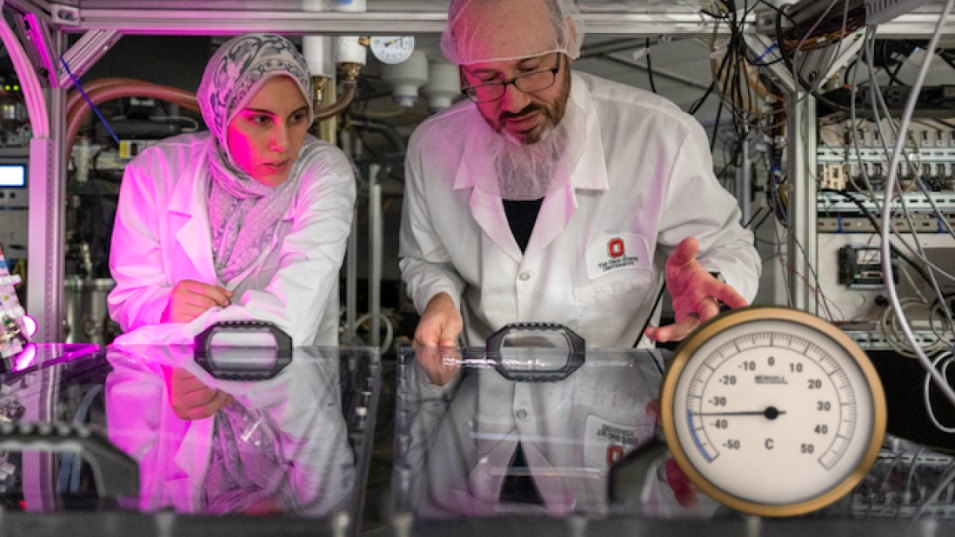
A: -35 °C
